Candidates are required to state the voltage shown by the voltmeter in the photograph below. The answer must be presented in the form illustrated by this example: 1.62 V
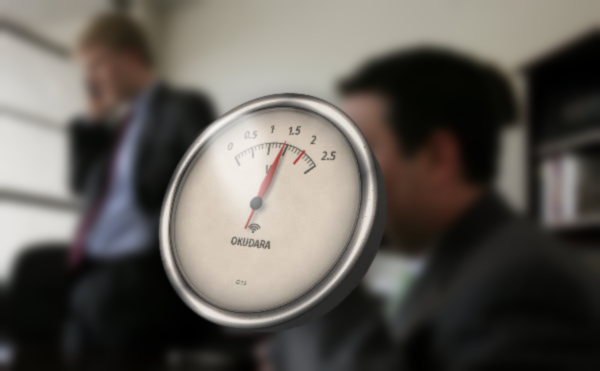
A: 1.5 V
